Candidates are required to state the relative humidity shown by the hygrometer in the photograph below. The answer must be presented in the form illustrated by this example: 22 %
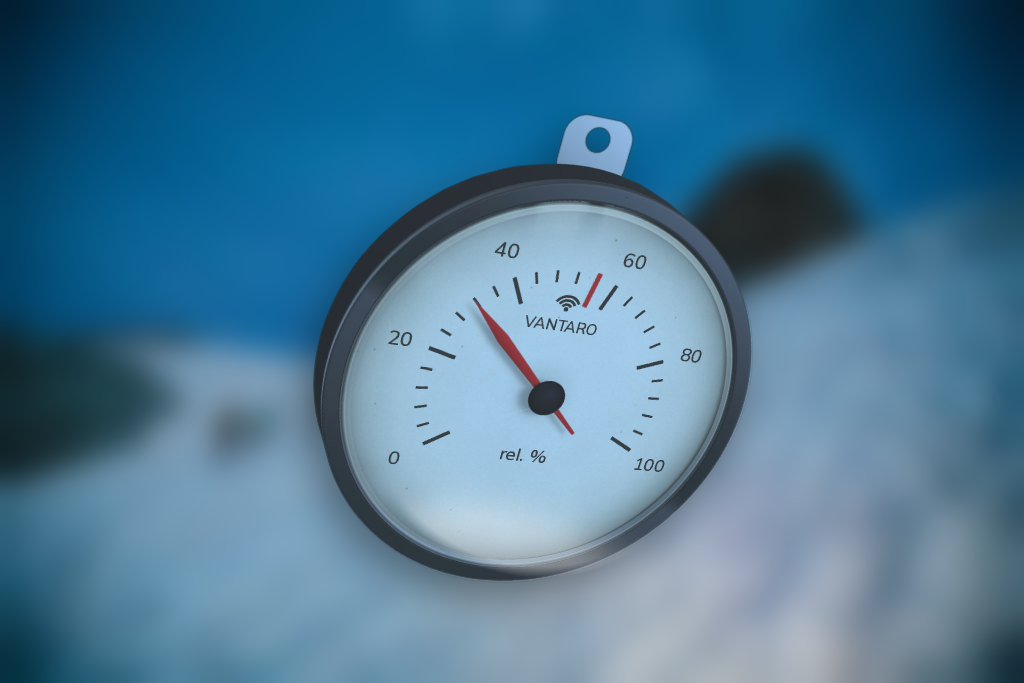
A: 32 %
